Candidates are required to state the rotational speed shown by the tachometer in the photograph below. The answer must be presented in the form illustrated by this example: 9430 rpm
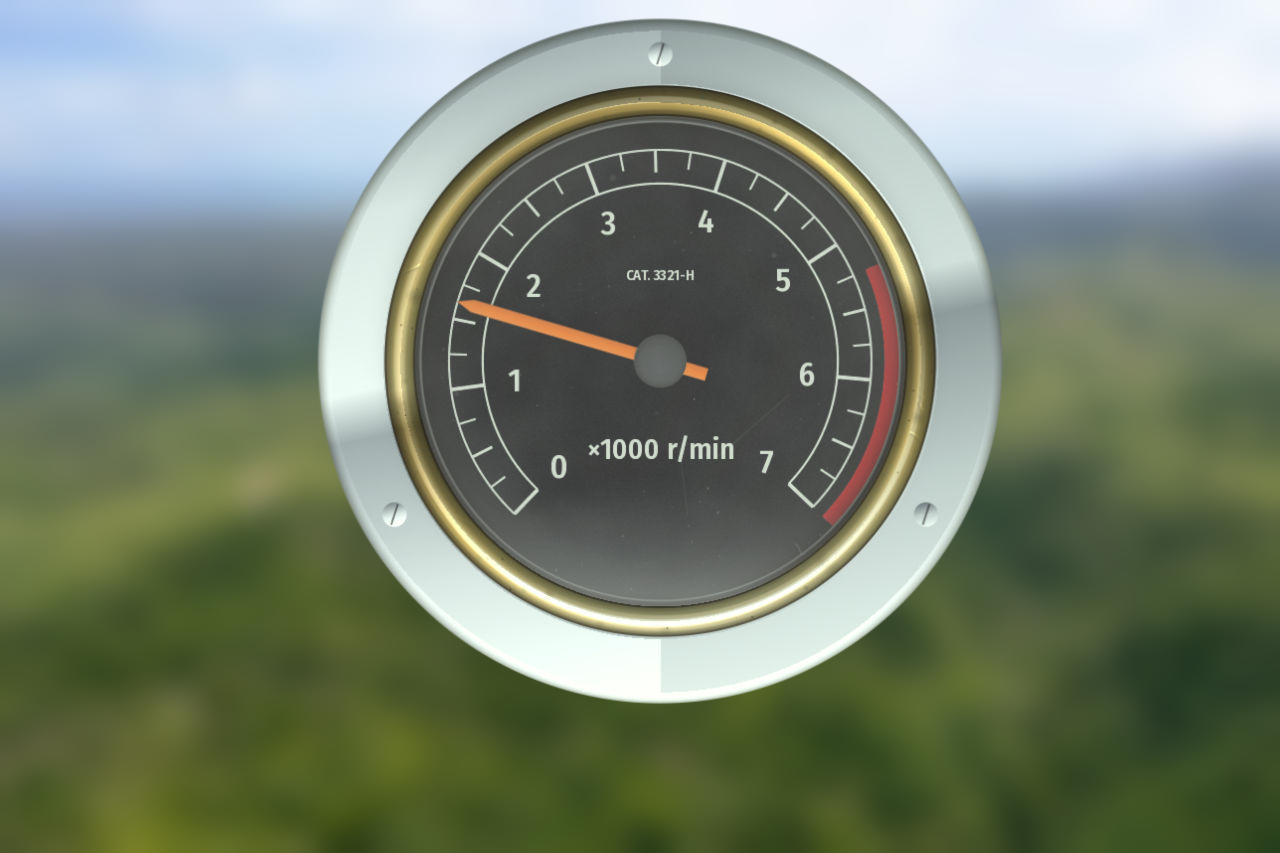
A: 1625 rpm
